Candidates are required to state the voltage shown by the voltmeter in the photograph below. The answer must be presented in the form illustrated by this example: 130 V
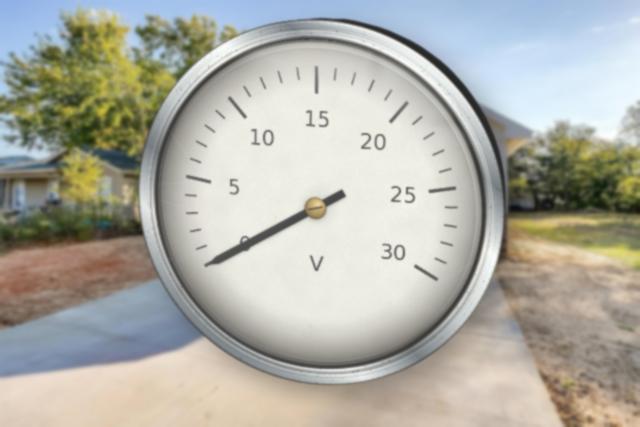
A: 0 V
